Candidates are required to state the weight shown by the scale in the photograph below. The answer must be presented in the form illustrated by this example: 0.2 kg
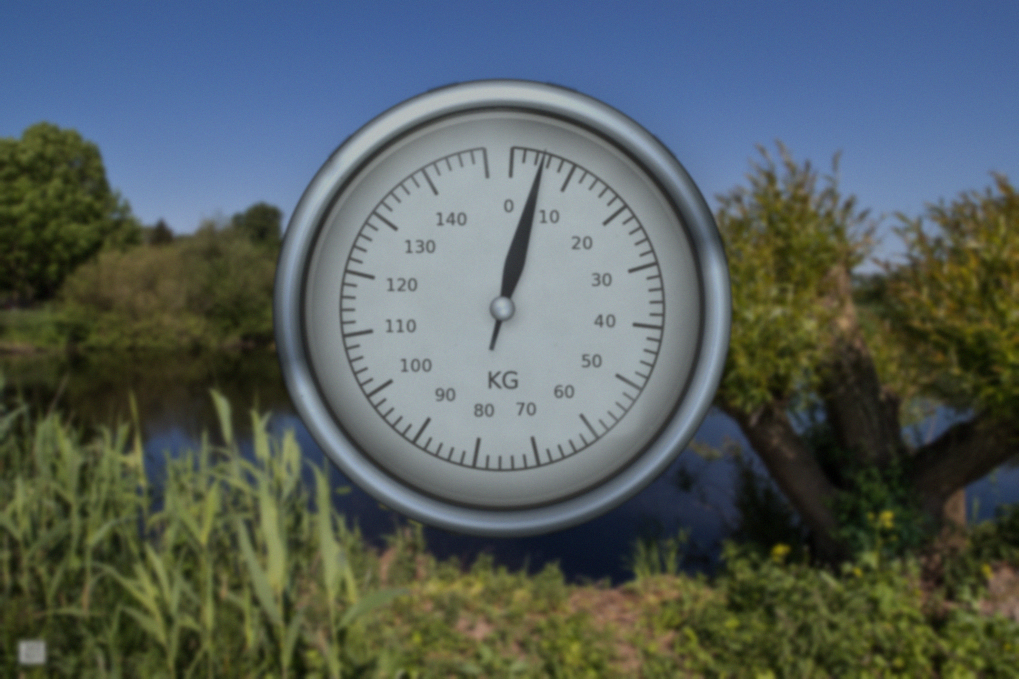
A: 5 kg
